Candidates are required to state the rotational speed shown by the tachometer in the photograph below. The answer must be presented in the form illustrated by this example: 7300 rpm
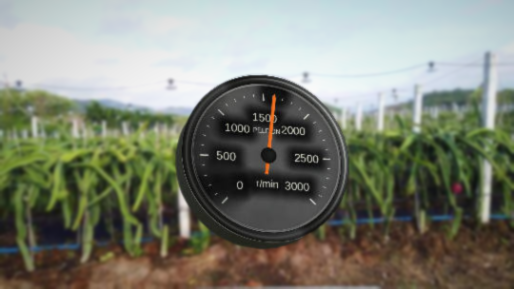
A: 1600 rpm
